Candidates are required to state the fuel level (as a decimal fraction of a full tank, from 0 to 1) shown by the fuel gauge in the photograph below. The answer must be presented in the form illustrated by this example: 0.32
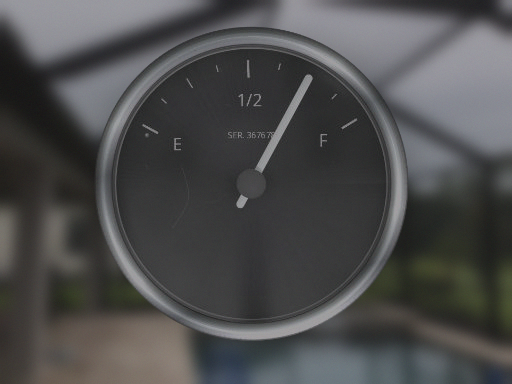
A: 0.75
